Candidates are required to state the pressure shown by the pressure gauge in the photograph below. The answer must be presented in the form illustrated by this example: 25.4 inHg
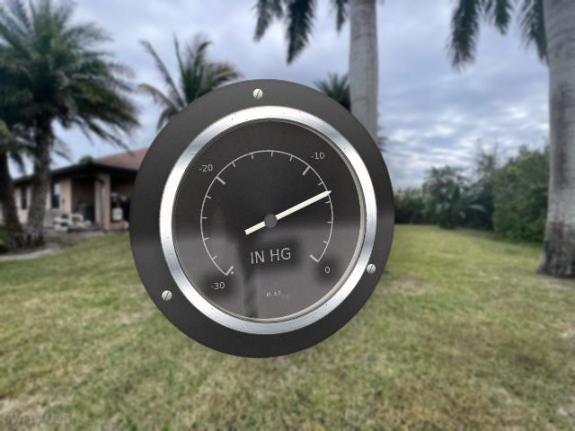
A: -7 inHg
